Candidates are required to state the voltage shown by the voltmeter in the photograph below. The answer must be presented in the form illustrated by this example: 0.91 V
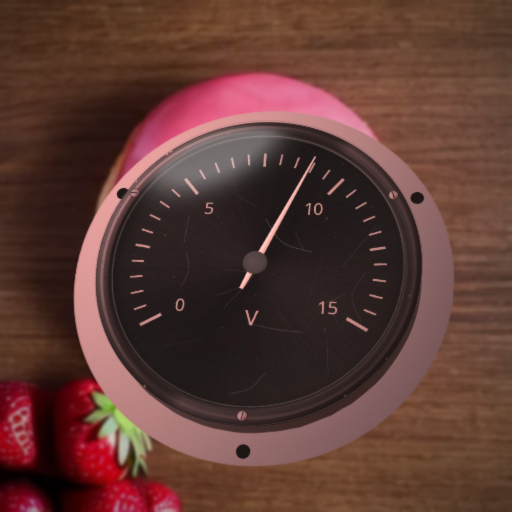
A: 9 V
